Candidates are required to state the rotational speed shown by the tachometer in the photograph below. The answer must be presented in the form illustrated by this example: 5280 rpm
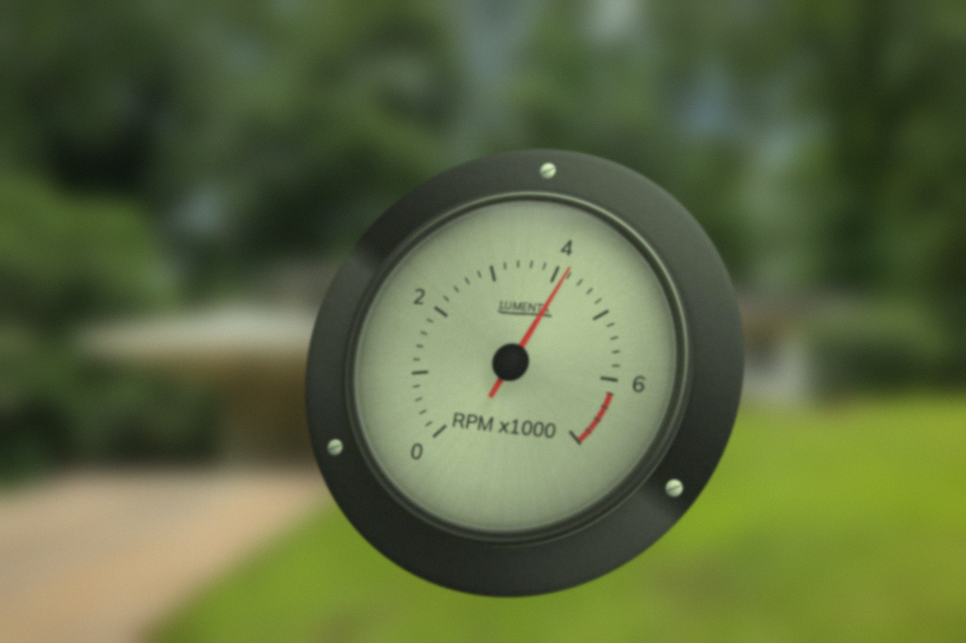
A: 4200 rpm
